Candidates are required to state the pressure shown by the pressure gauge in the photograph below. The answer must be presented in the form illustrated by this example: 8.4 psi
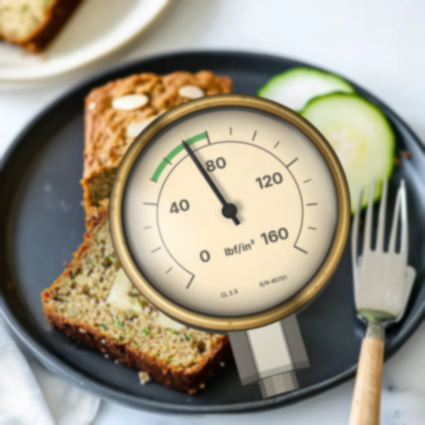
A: 70 psi
